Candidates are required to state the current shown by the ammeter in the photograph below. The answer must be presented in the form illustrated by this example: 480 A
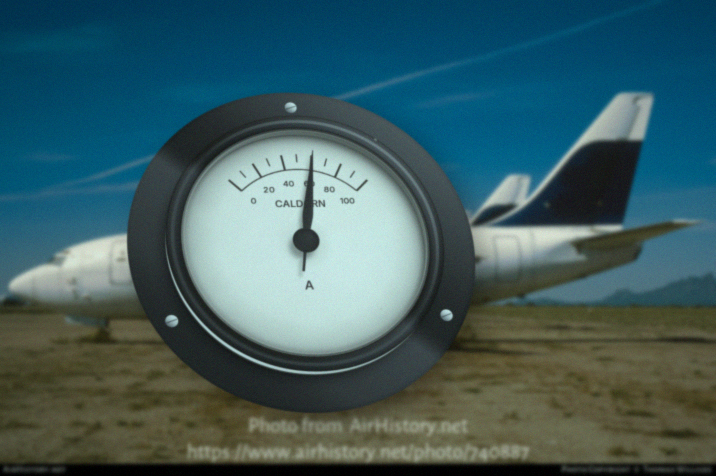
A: 60 A
